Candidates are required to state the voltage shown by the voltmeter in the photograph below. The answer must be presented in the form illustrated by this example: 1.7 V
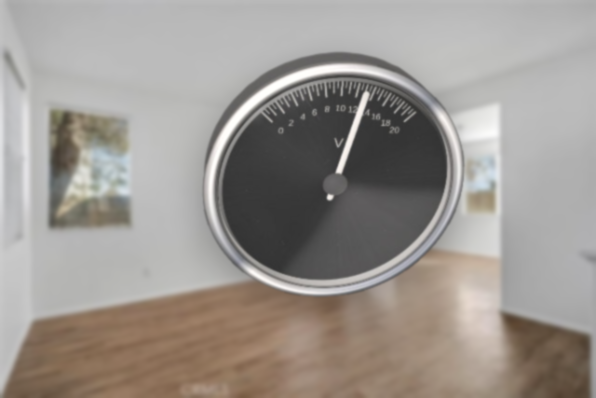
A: 13 V
